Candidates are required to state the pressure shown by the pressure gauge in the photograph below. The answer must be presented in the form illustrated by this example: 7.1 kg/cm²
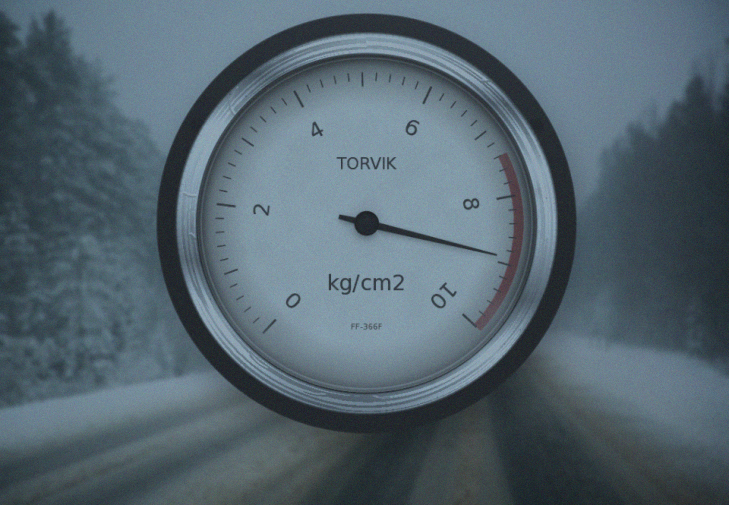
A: 8.9 kg/cm²
